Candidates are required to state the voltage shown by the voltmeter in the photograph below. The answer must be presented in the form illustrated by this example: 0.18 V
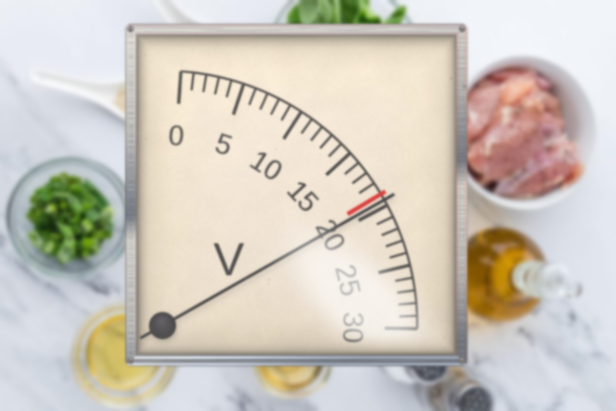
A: 19.5 V
